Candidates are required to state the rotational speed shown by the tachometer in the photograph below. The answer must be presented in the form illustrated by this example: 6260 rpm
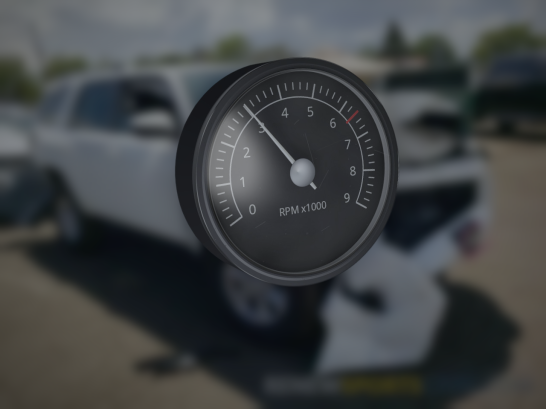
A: 3000 rpm
